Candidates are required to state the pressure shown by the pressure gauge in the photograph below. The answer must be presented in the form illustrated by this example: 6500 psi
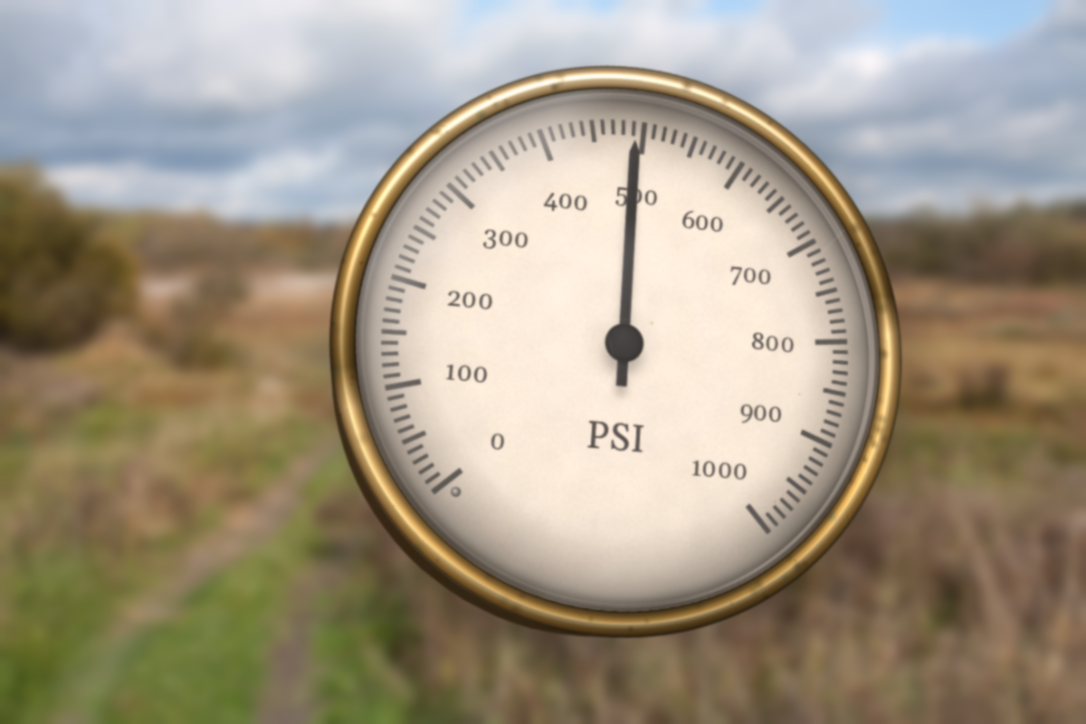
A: 490 psi
